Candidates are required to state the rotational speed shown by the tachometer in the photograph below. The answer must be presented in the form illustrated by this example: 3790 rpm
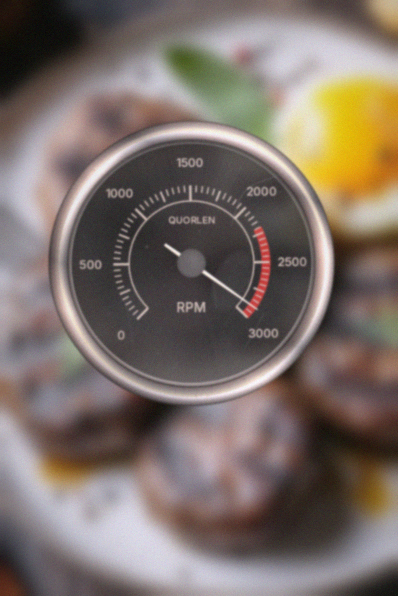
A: 2900 rpm
